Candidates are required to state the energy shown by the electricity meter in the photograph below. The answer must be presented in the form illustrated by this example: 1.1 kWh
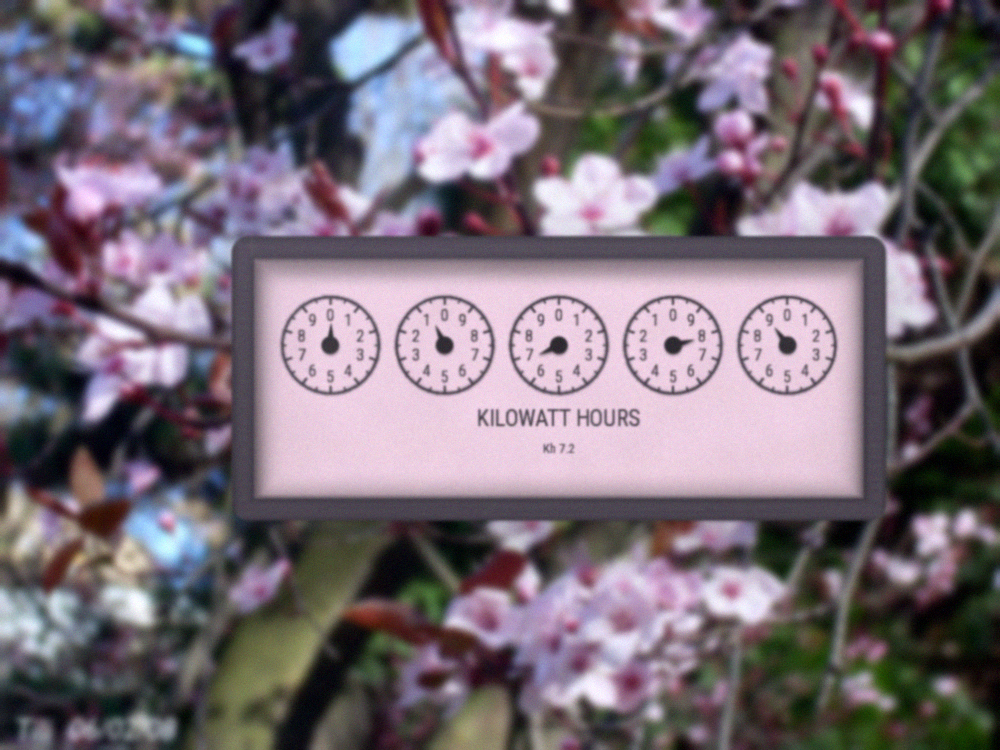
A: 679 kWh
